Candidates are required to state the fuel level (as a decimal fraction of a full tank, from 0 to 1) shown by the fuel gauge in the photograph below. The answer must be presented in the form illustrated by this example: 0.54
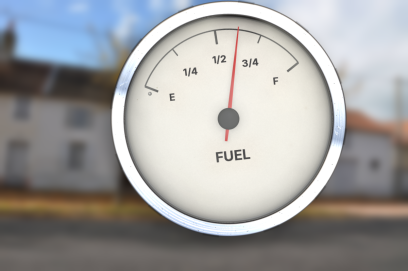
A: 0.625
